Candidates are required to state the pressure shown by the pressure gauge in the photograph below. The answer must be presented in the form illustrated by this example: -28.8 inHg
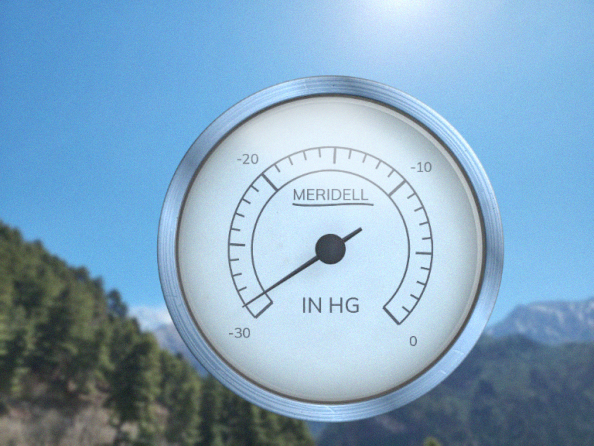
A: -29 inHg
